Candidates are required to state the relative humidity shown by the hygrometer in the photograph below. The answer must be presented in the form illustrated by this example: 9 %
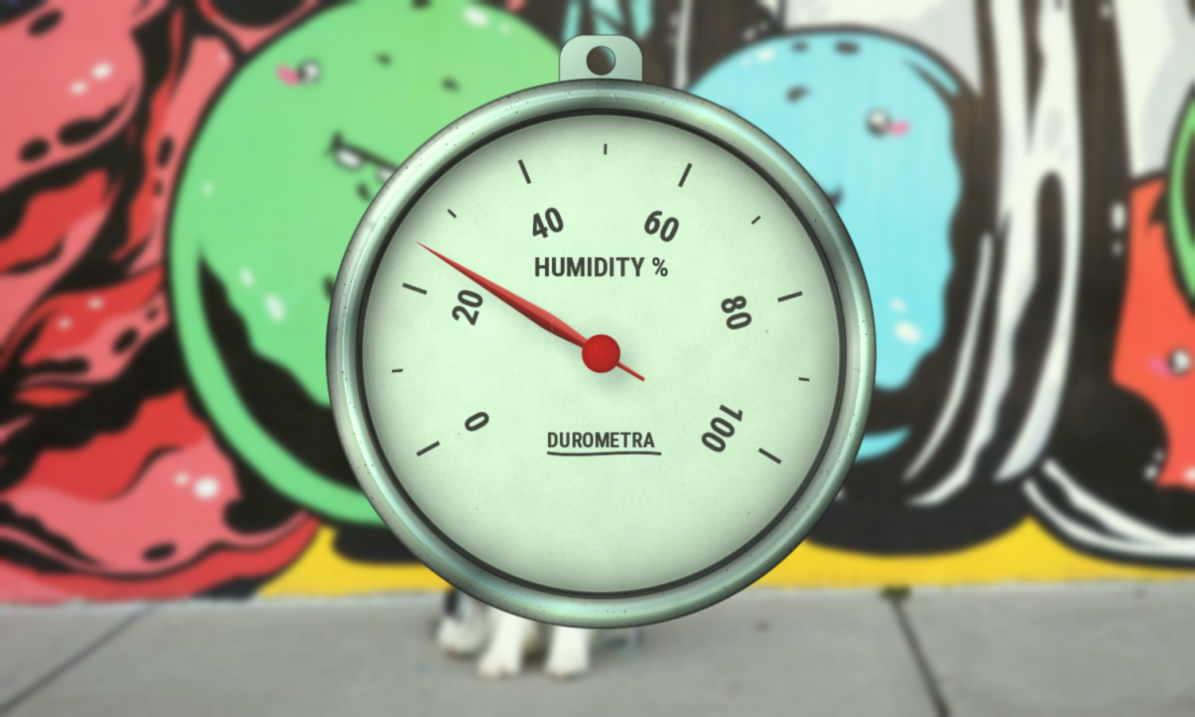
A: 25 %
